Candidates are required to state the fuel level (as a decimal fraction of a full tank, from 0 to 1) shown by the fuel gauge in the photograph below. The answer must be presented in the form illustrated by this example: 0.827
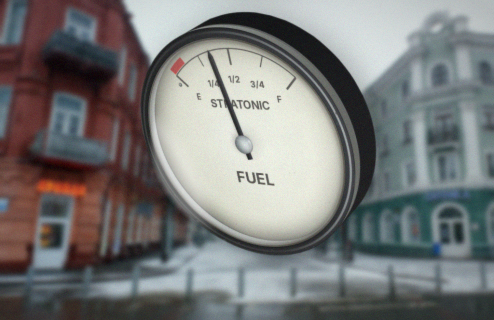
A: 0.375
